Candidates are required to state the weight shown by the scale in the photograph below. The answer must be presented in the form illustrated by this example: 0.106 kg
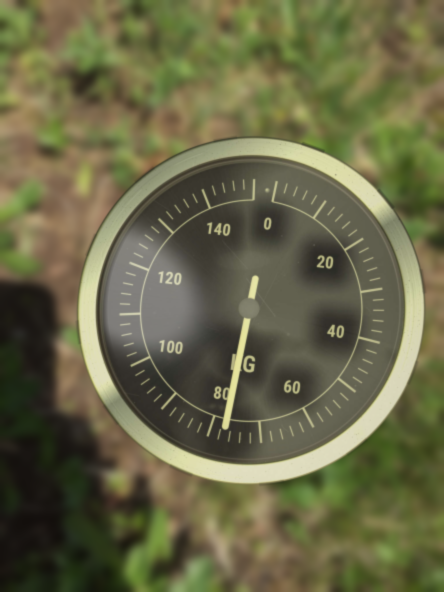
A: 77 kg
